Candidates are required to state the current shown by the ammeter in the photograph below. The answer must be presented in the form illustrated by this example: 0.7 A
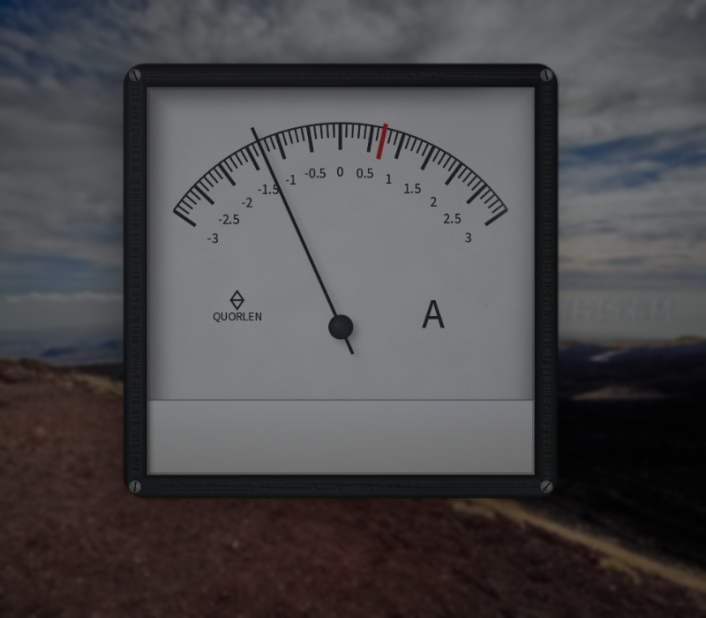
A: -1.3 A
